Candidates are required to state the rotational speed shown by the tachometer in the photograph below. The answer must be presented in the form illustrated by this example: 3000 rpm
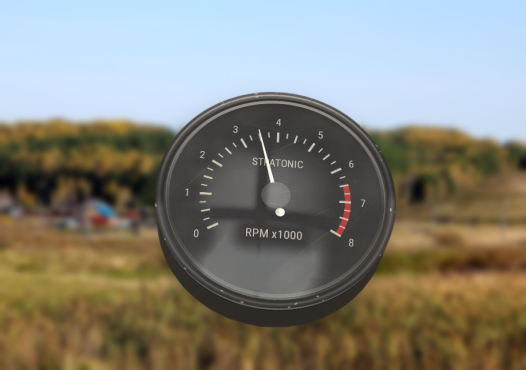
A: 3500 rpm
